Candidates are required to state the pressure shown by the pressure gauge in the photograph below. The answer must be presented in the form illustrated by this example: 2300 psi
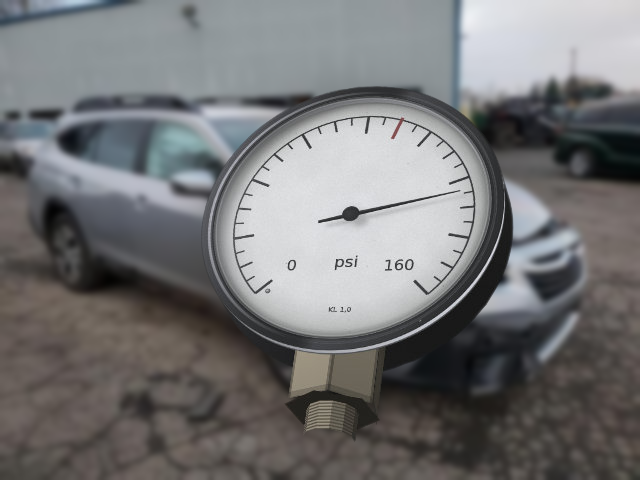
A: 125 psi
